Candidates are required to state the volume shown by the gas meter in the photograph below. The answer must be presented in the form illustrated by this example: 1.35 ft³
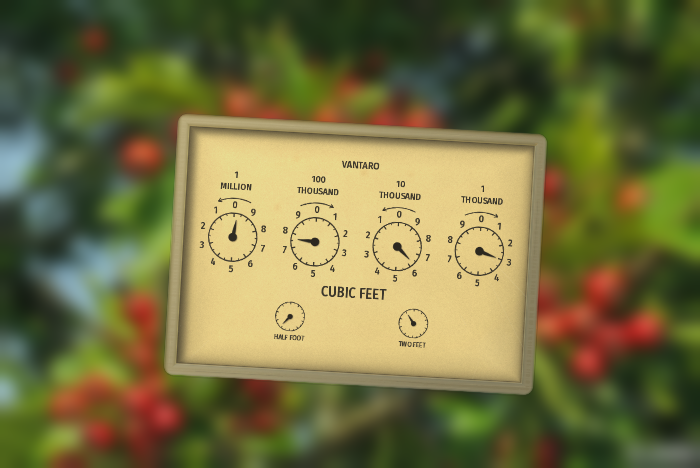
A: 976300 ft³
